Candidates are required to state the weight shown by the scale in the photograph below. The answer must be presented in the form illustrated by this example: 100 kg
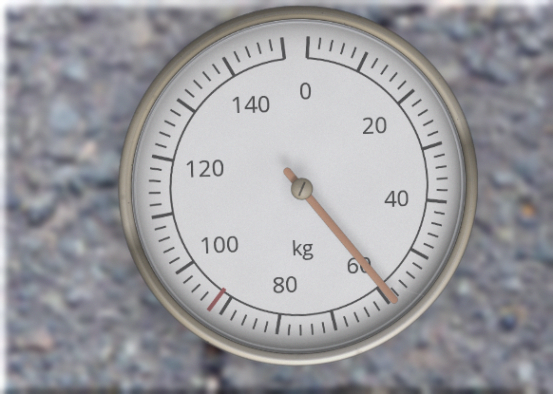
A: 59 kg
